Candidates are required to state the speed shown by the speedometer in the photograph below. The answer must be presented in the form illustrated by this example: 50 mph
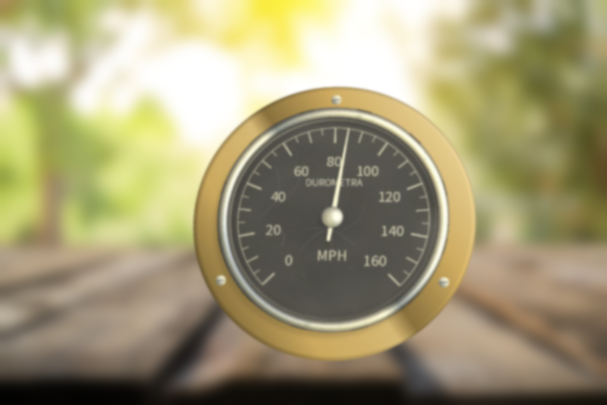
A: 85 mph
